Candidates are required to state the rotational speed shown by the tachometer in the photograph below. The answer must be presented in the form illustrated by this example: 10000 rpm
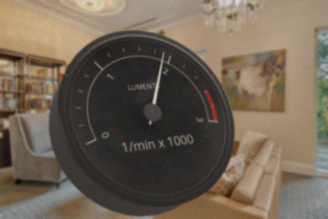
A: 1900 rpm
